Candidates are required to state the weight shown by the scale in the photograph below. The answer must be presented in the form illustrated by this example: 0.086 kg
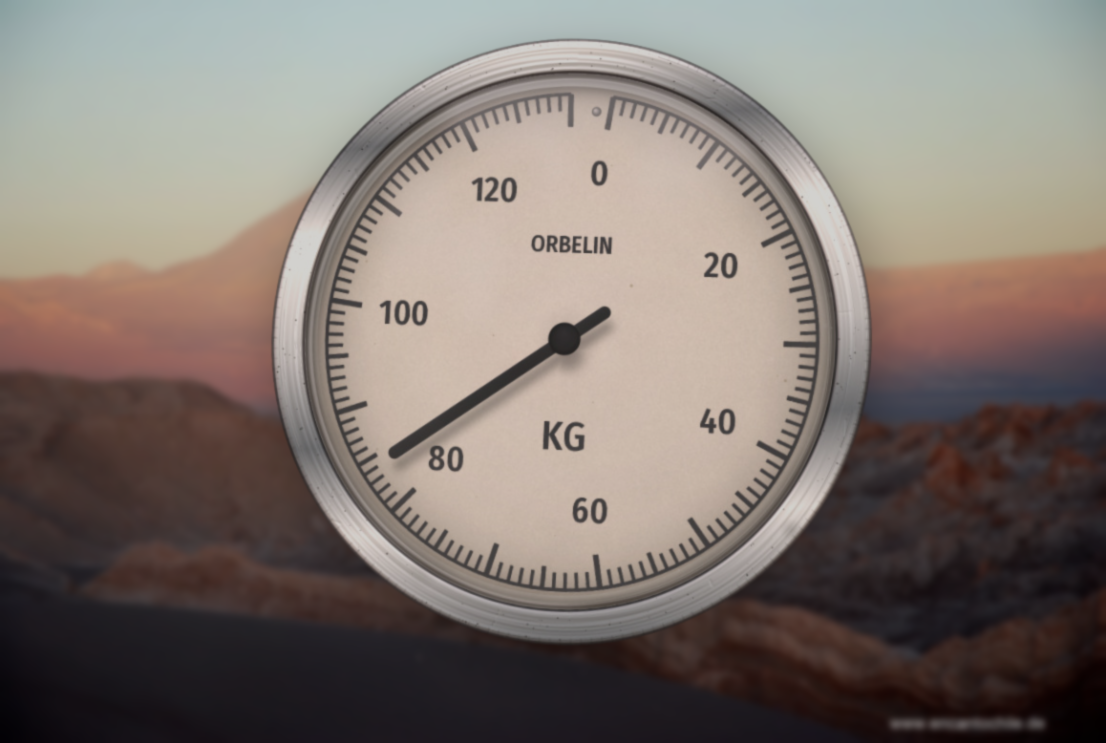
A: 84 kg
